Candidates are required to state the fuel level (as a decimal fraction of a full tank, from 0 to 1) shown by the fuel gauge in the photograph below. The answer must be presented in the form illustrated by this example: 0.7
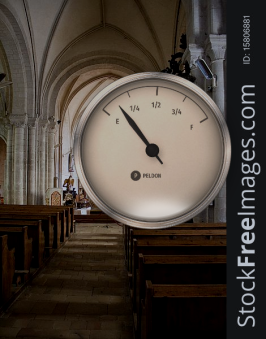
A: 0.125
